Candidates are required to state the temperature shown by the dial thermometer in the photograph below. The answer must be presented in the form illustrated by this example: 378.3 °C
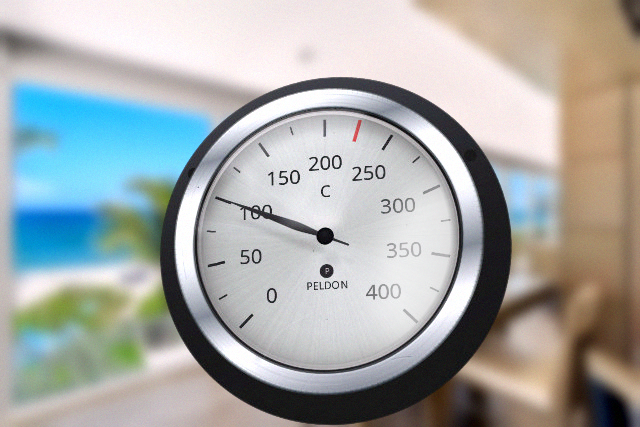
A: 100 °C
